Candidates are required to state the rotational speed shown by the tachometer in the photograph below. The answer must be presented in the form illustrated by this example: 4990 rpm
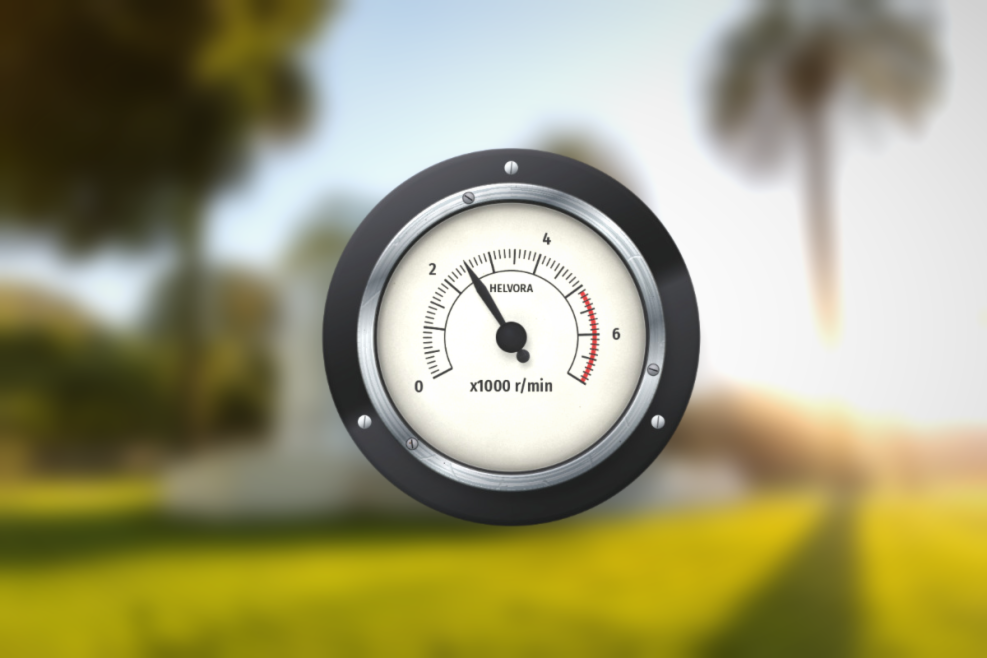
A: 2500 rpm
